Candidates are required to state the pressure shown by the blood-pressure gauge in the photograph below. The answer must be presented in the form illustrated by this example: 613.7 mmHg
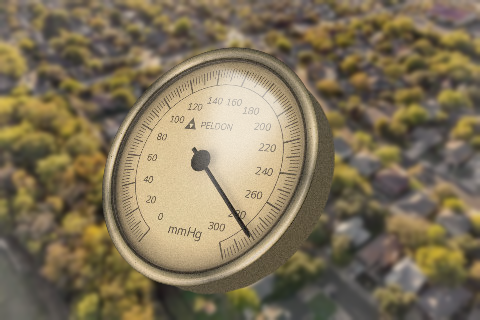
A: 280 mmHg
